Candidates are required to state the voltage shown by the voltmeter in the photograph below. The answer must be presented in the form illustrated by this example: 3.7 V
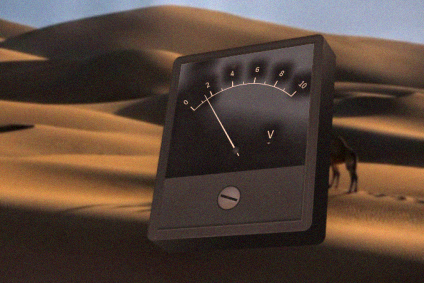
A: 1.5 V
